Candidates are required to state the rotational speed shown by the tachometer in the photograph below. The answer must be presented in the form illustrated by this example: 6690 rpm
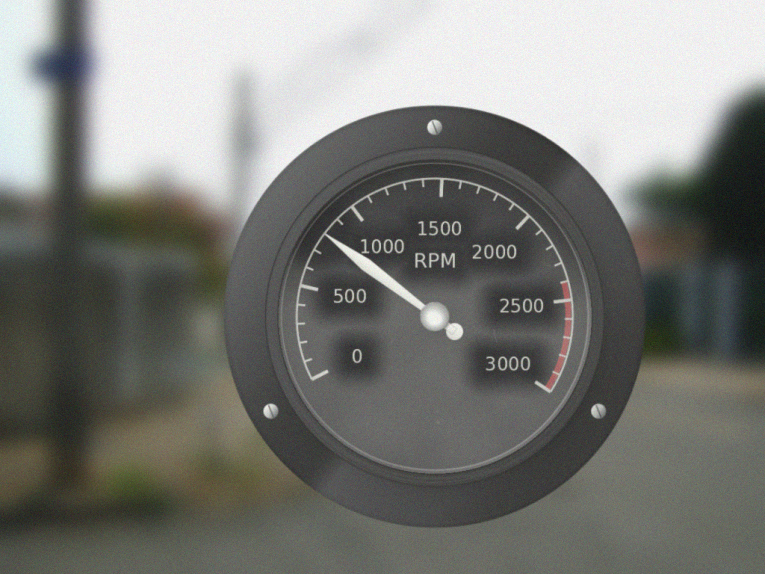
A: 800 rpm
